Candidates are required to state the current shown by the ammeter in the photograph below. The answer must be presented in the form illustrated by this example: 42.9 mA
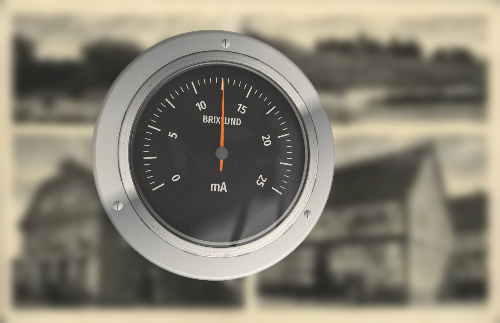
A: 12.5 mA
